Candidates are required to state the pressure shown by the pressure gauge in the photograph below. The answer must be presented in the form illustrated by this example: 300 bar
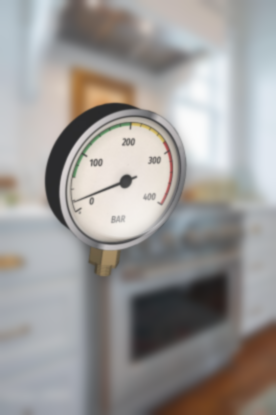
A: 20 bar
